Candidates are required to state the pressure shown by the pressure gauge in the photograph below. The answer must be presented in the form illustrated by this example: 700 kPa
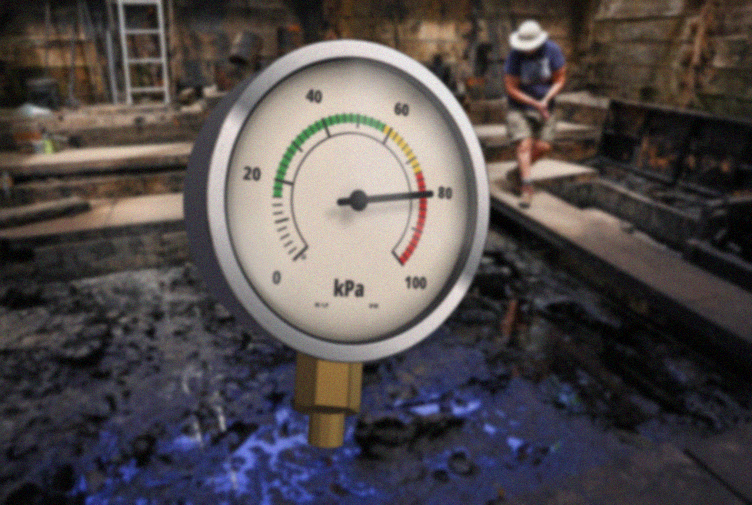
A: 80 kPa
